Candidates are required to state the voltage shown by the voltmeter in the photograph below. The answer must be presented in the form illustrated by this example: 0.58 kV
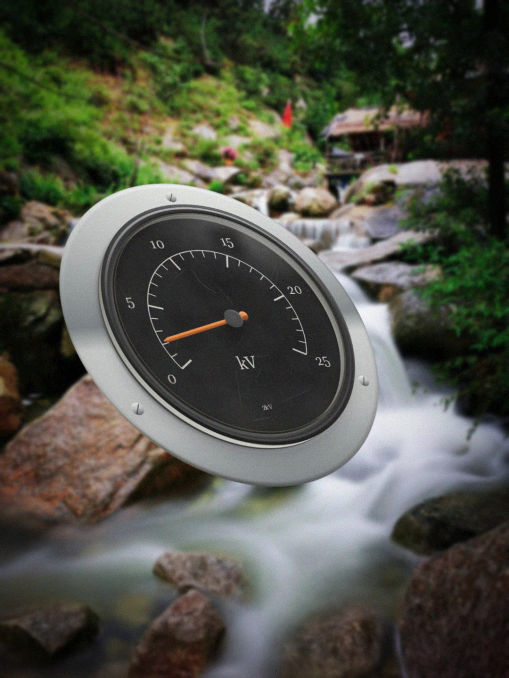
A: 2 kV
